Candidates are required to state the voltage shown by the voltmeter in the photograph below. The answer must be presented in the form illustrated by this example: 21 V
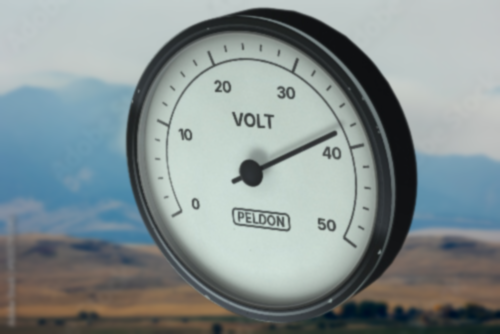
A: 38 V
